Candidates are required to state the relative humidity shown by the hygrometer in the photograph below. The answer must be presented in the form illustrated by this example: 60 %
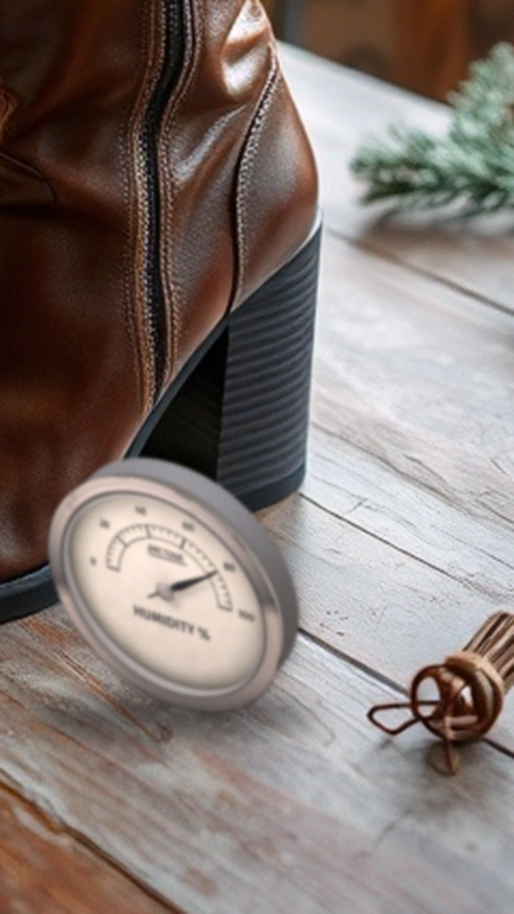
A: 80 %
